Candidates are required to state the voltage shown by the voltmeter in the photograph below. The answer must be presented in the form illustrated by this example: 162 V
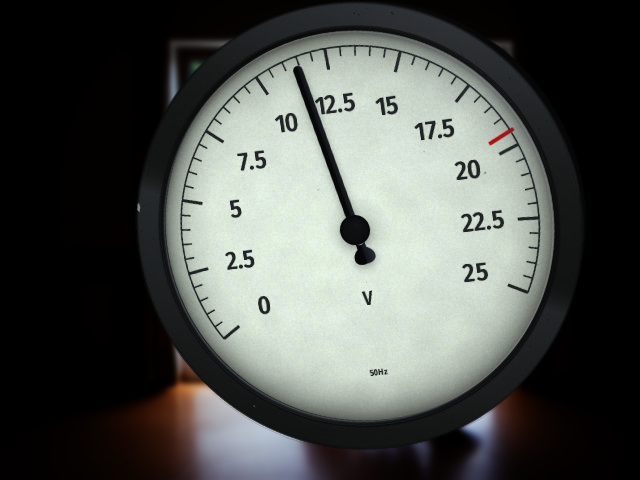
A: 11.5 V
